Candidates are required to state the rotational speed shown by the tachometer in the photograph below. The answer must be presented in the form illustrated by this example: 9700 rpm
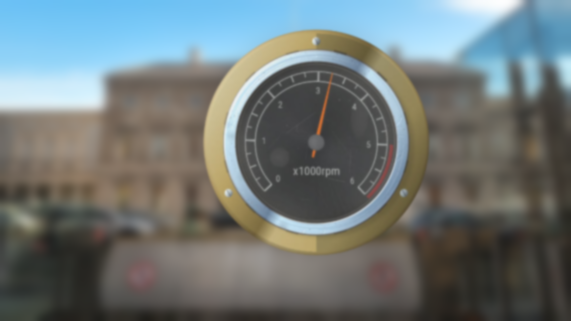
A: 3250 rpm
